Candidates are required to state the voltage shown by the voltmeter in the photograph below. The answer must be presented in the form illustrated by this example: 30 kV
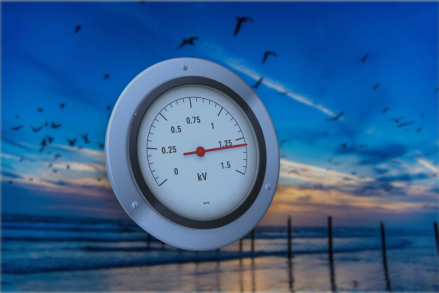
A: 1.3 kV
